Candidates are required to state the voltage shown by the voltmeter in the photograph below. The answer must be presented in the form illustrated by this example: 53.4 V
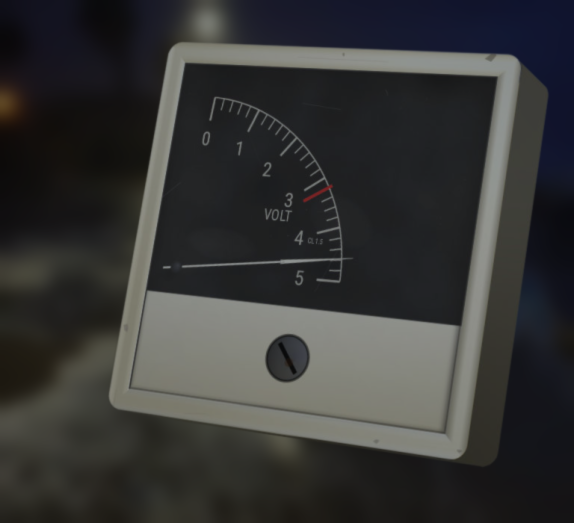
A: 4.6 V
